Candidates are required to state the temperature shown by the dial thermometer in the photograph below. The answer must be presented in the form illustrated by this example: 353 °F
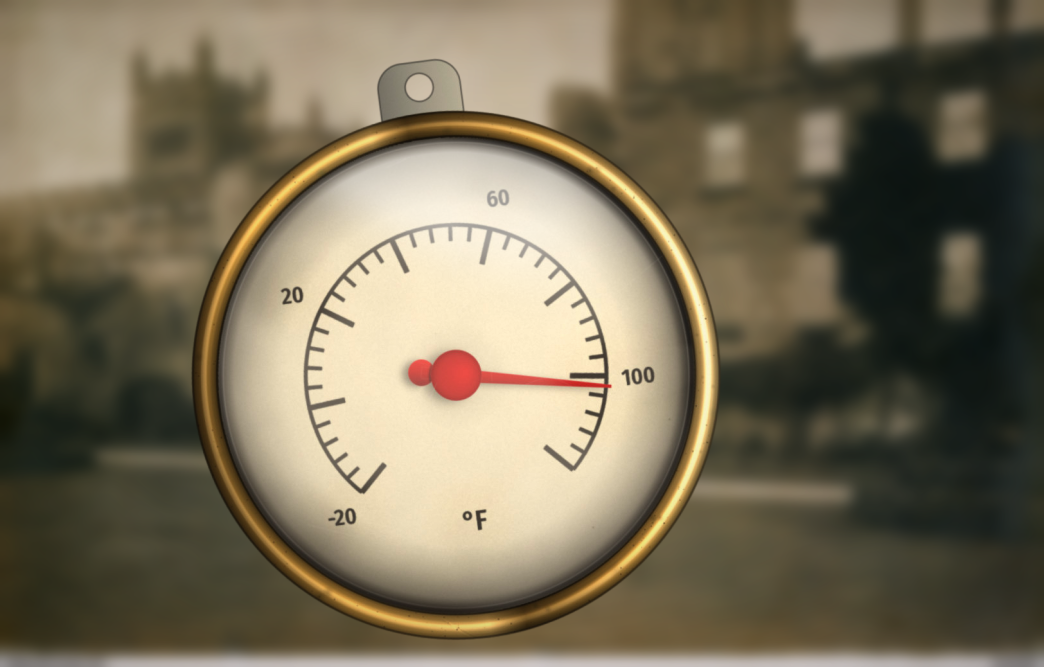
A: 102 °F
